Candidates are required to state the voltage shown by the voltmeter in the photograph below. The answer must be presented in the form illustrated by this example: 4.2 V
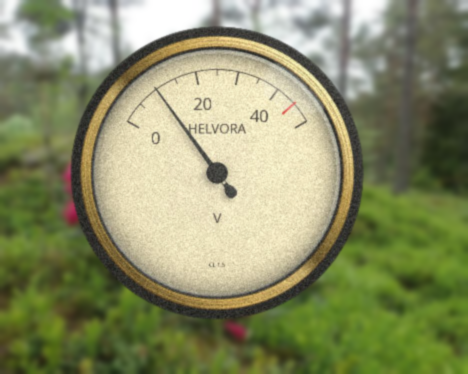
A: 10 V
